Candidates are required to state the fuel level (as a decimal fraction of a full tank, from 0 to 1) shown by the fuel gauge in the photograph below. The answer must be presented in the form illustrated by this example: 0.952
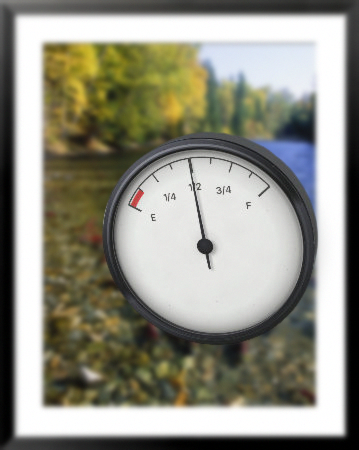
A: 0.5
